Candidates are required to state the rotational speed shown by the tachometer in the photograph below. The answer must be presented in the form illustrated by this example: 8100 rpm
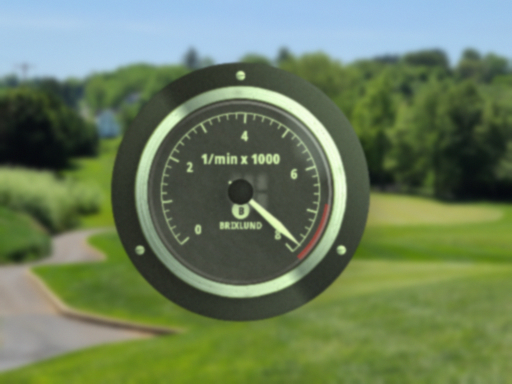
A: 7800 rpm
